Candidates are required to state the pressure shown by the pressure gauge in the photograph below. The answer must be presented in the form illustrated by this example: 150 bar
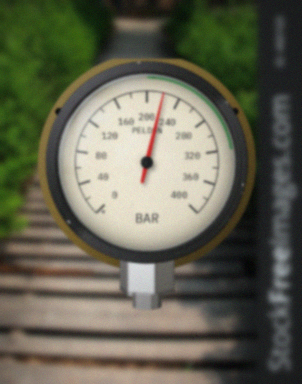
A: 220 bar
